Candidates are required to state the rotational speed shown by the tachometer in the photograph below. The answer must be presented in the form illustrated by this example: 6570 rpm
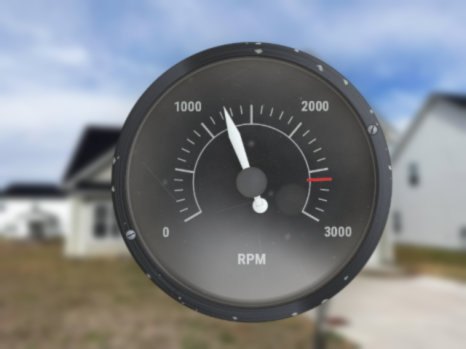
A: 1250 rpm
